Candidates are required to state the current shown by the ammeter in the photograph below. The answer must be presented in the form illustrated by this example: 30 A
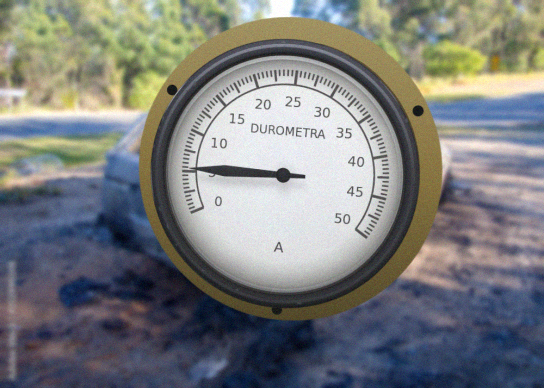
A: 5.5 A
